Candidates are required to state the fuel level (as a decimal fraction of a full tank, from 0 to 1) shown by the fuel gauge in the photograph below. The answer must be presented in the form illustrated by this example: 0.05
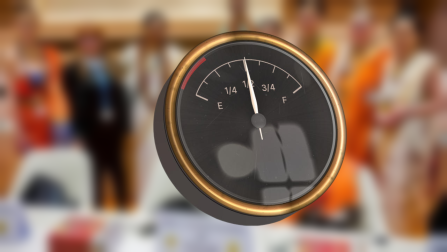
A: 0.5
